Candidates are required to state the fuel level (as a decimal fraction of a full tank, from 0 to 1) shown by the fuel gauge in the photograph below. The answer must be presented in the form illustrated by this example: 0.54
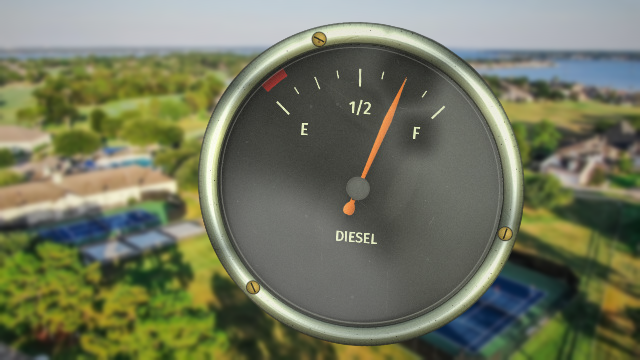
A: 0.75
